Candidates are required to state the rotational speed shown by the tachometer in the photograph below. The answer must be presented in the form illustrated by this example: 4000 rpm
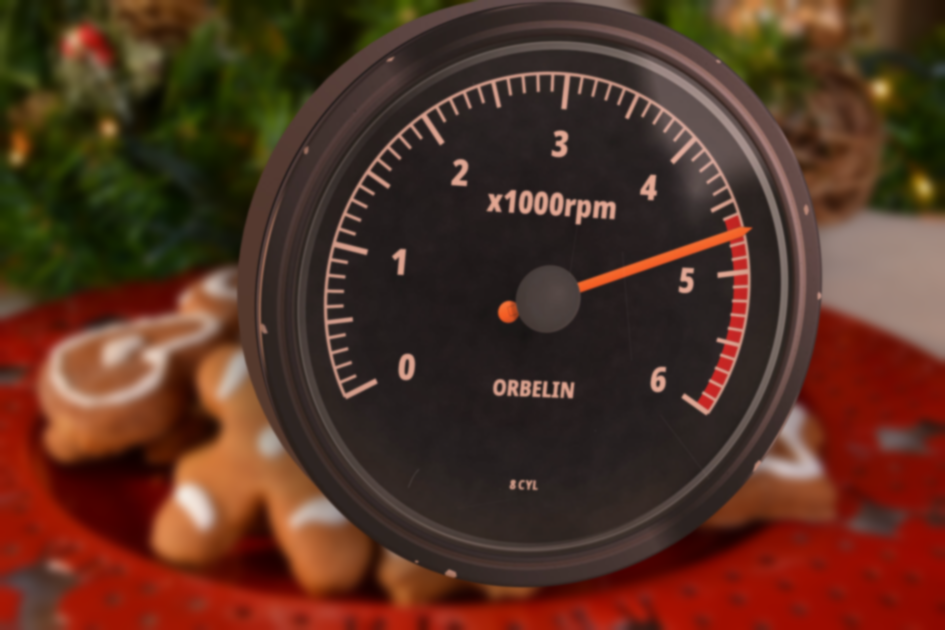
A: 4700 rpm
